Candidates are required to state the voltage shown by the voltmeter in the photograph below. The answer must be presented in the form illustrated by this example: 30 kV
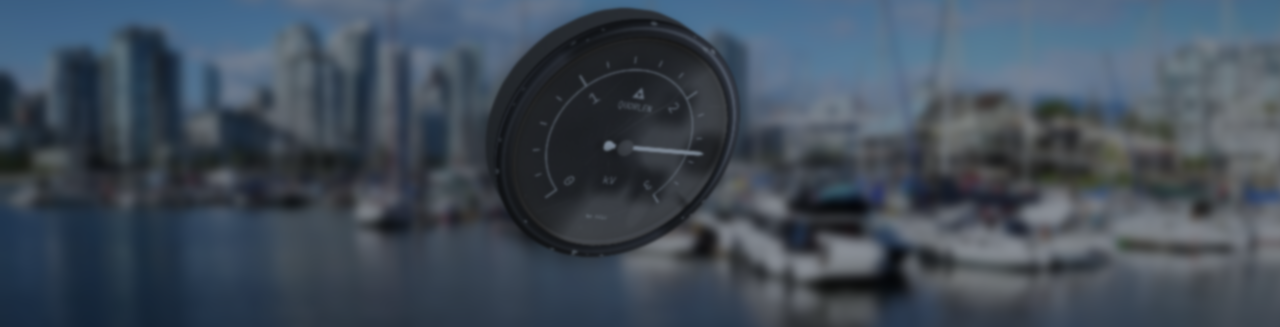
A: 2.5 kV
